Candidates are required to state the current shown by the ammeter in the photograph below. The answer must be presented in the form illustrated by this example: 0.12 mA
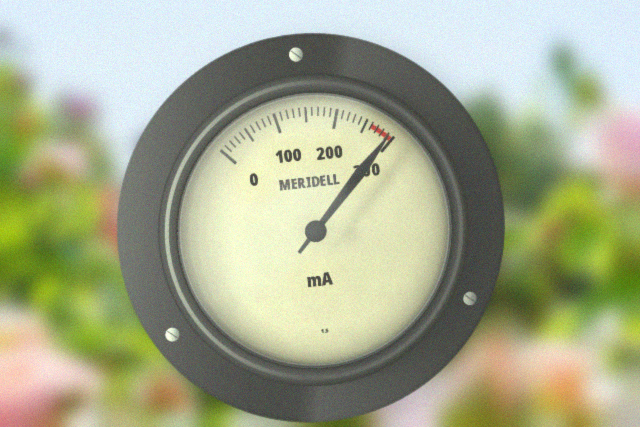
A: 290 mA
